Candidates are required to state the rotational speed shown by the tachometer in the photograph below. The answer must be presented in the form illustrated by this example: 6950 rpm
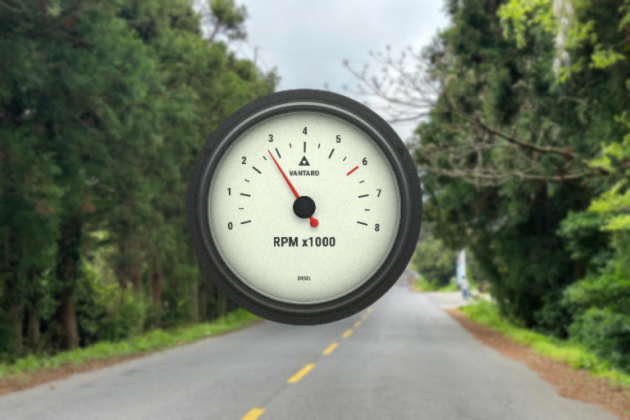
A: 2750 rpm
